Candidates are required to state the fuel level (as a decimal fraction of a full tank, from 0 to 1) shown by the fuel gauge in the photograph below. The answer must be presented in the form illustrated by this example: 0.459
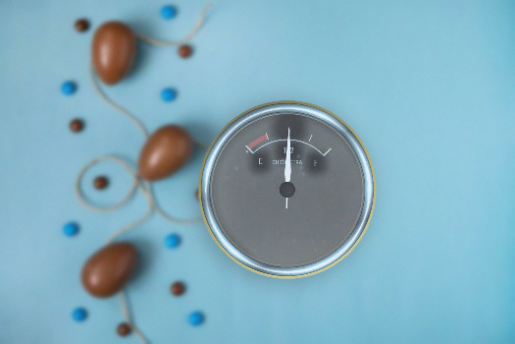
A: 0.5
